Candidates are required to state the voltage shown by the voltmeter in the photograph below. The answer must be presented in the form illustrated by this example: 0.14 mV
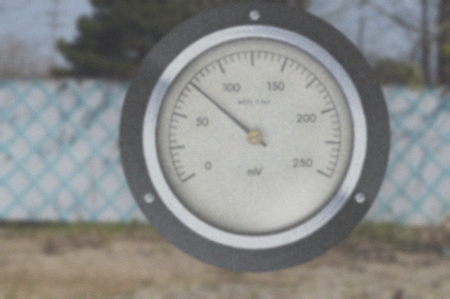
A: 75 mV
